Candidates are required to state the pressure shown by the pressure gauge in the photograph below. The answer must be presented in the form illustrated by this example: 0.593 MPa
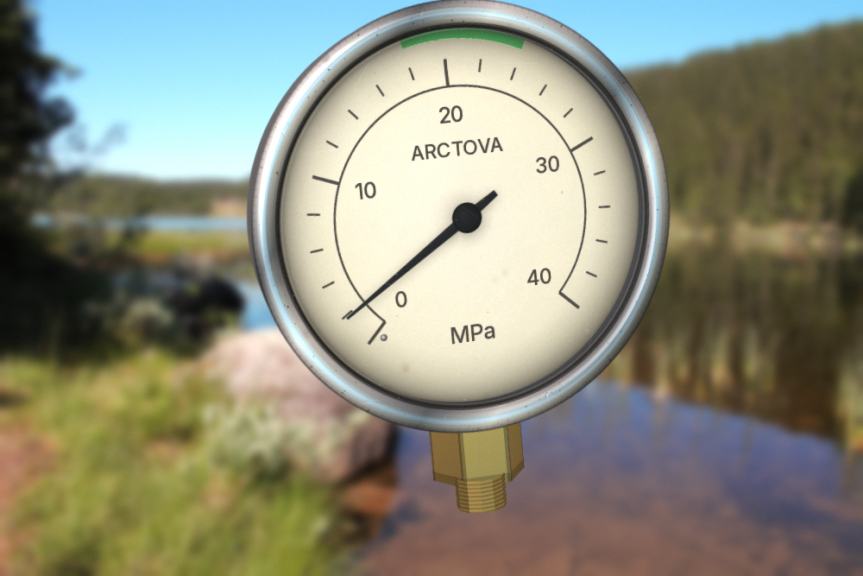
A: 2 MPa
